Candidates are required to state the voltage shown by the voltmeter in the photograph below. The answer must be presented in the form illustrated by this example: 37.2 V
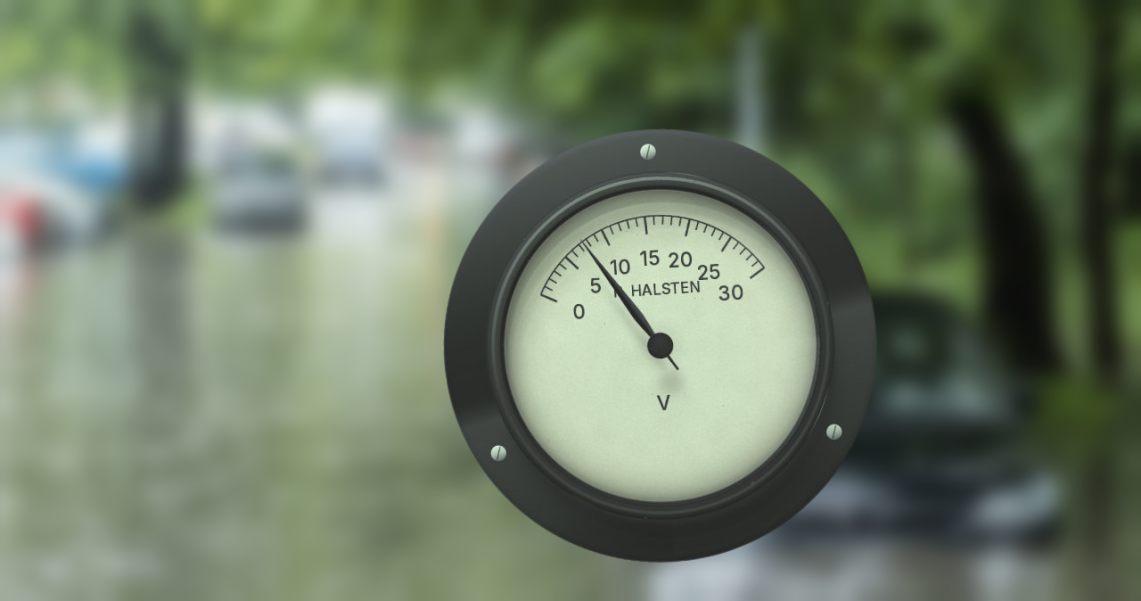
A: 7.5 V
